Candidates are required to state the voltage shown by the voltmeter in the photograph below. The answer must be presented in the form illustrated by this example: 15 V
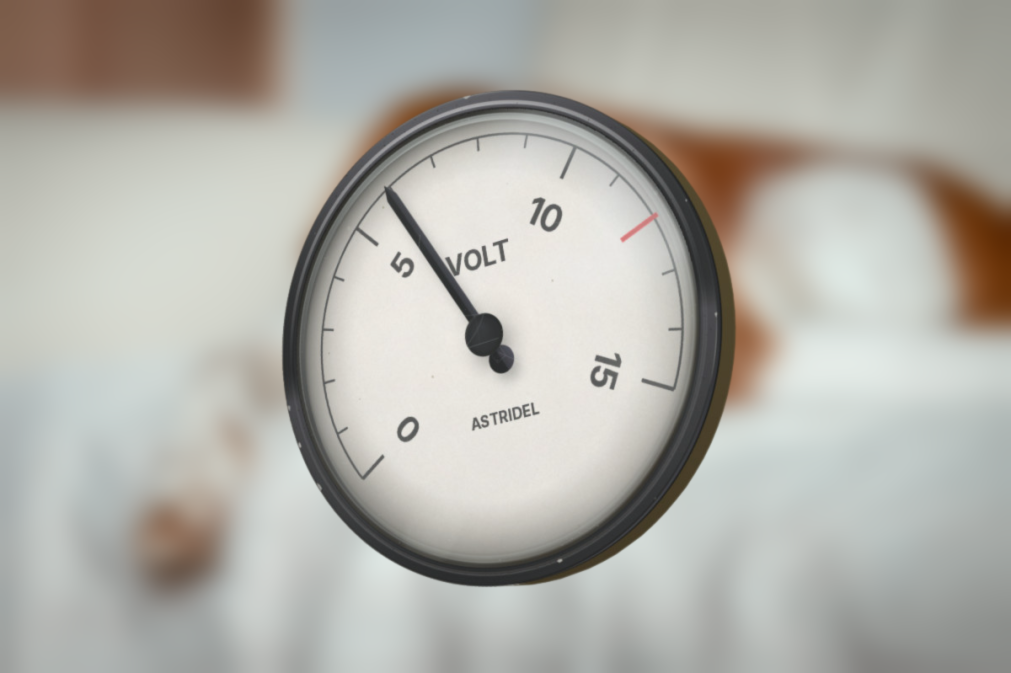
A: 6 V
